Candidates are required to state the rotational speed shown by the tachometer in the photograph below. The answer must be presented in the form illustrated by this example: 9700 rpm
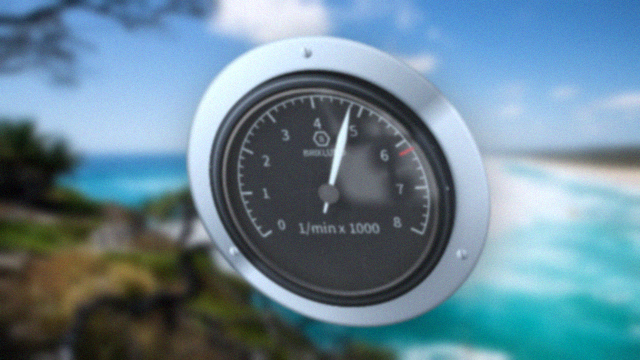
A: 4800 rpm
